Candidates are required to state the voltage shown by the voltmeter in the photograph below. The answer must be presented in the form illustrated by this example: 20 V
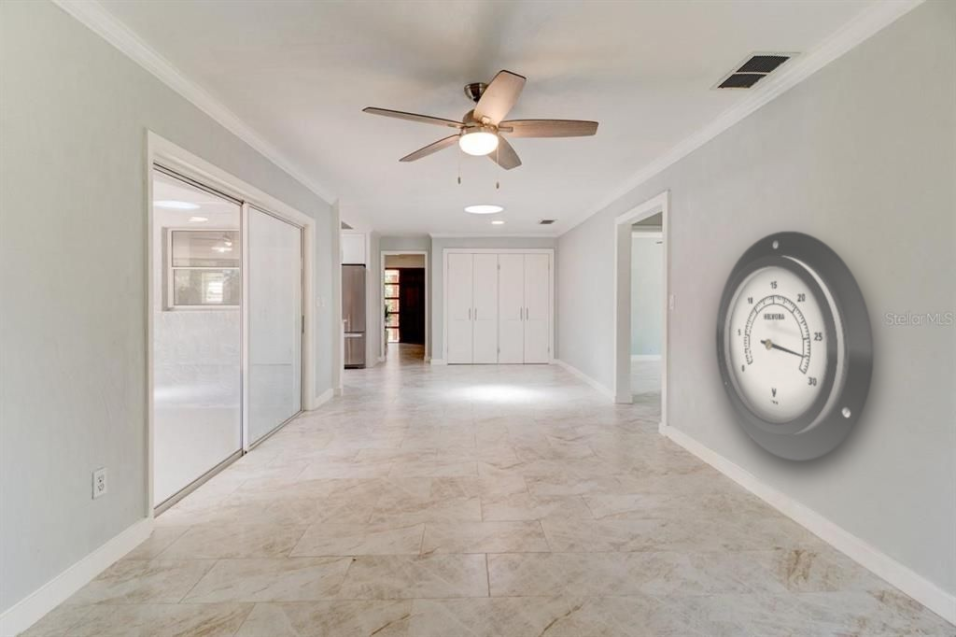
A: 27.5 V
